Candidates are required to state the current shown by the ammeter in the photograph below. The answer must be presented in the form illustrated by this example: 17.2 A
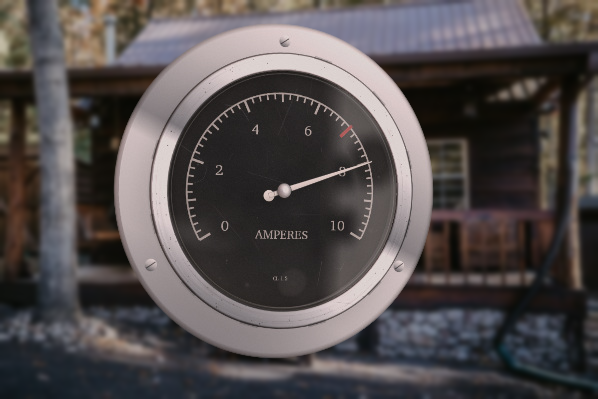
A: 8 A
